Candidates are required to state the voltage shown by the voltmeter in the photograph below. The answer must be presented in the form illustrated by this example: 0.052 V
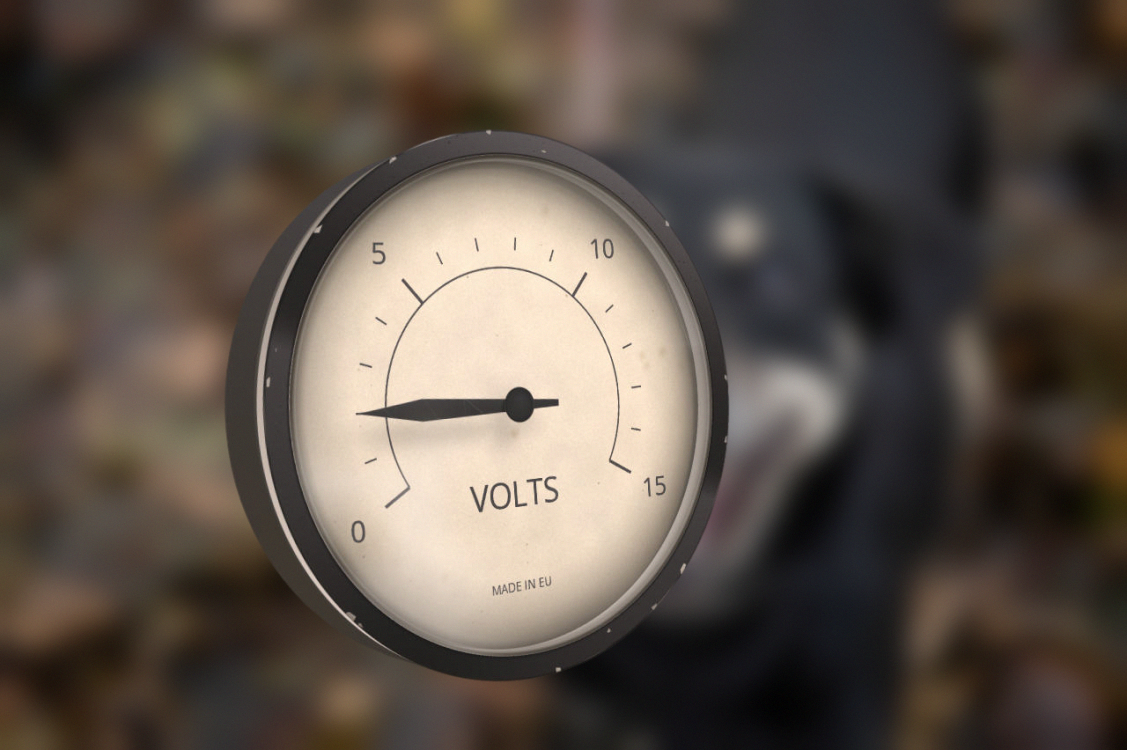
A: 2 V
